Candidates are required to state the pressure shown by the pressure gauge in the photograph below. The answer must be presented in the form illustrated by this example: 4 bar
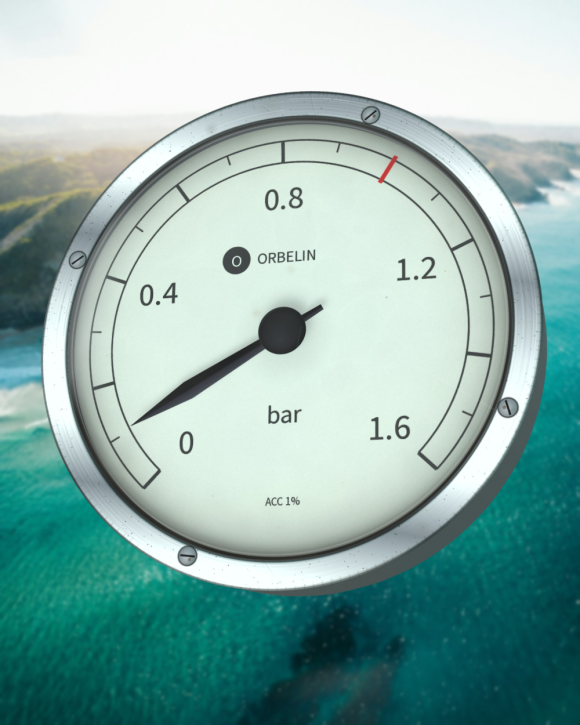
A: 0.1 bar
